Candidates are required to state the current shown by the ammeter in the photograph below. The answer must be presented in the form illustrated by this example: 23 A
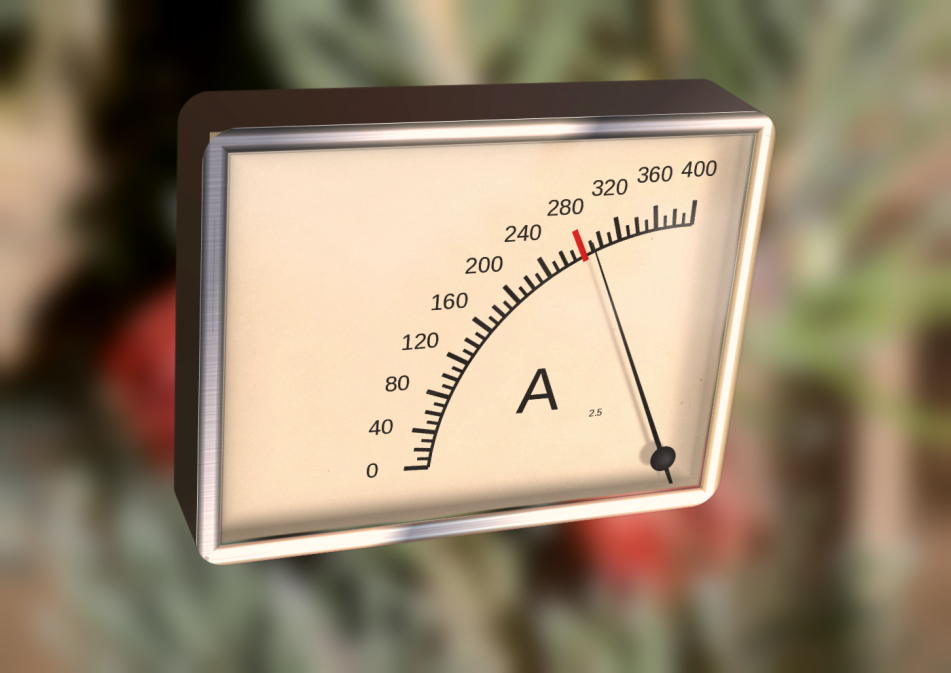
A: 290 A
